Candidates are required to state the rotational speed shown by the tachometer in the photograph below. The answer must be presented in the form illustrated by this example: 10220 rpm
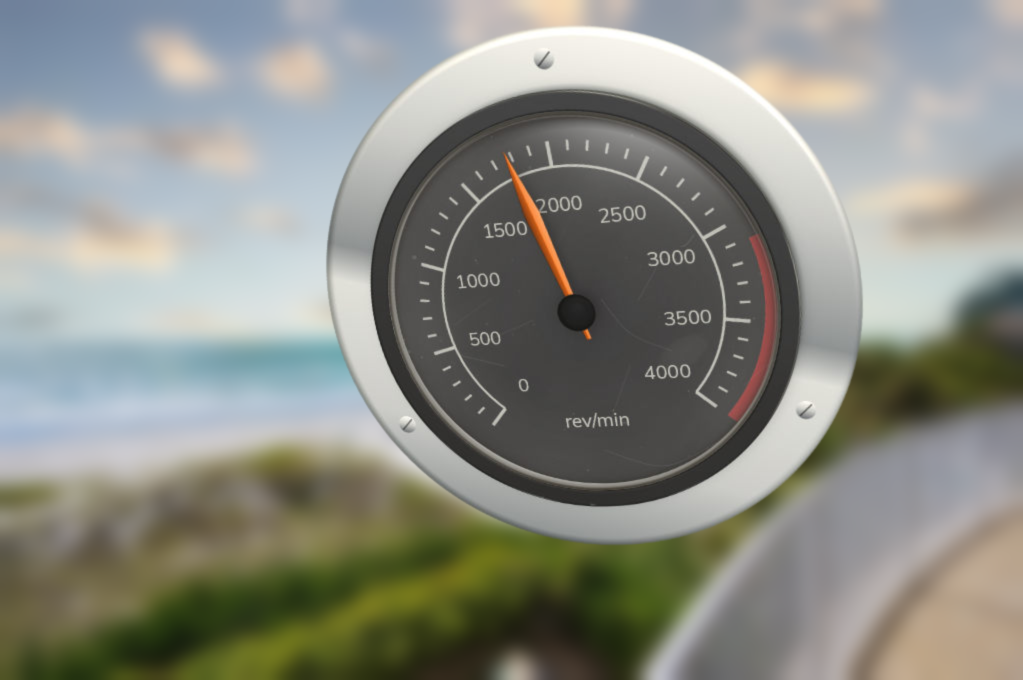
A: 1800 rpm
